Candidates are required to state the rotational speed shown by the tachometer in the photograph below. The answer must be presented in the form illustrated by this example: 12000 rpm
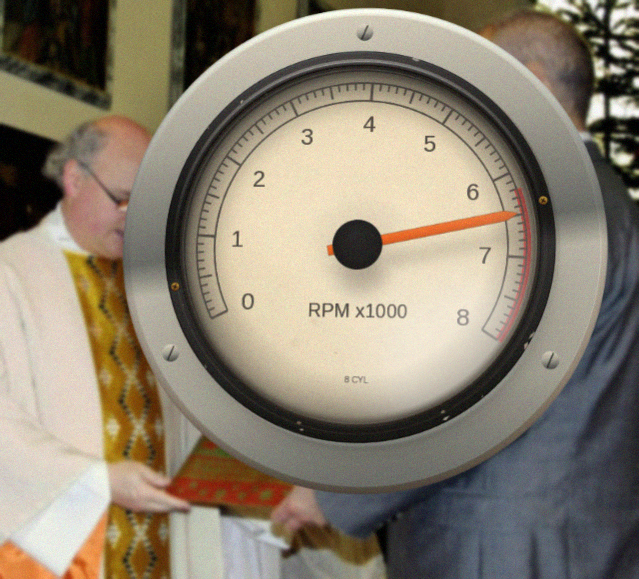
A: 6500 rpm
